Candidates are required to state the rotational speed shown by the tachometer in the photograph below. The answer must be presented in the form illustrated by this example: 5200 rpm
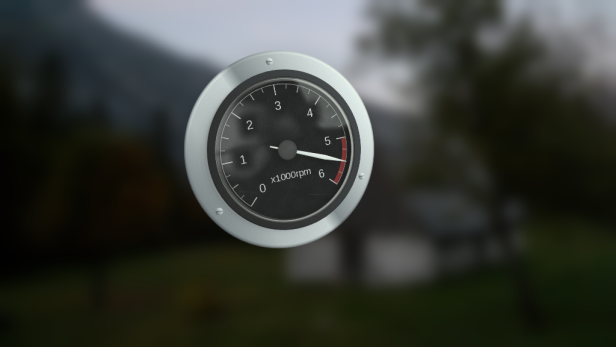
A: 5500 rpm
